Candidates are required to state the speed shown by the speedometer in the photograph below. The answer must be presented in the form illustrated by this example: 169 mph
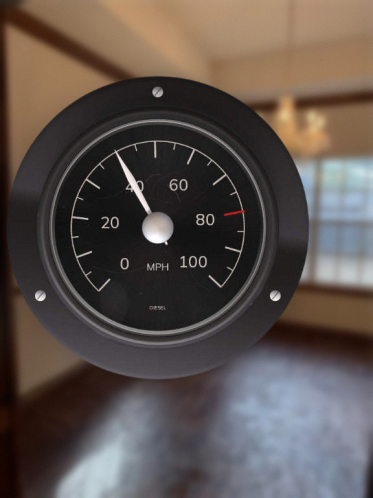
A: 40 mph
